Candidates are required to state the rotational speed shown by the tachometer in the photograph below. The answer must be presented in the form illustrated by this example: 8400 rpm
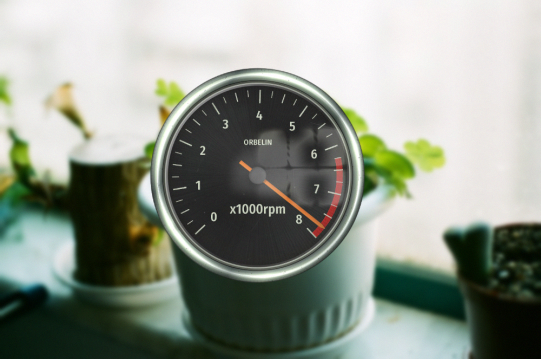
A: 7750 rpm
